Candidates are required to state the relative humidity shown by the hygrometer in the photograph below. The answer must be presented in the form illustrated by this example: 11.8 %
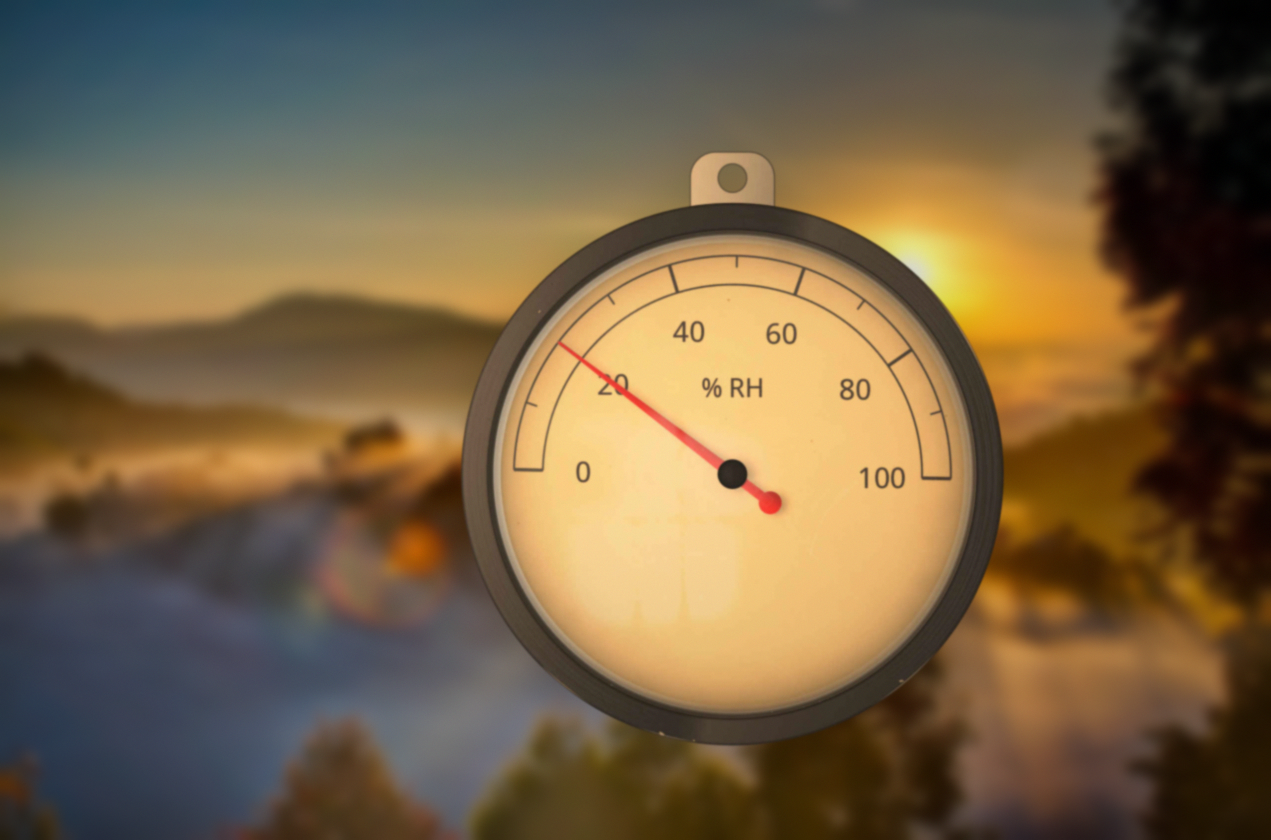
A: 20 %
